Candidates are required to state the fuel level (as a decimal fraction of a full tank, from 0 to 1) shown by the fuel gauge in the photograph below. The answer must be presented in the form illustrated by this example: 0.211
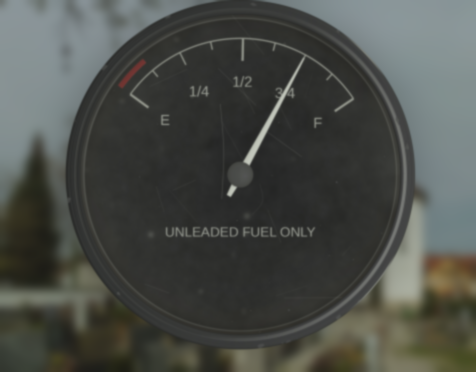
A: 0.75
